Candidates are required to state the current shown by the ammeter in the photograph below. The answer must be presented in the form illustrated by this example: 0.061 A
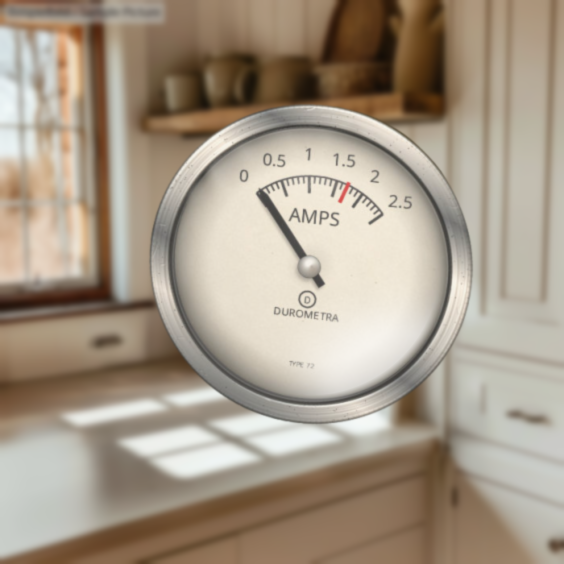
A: 0.1 A
